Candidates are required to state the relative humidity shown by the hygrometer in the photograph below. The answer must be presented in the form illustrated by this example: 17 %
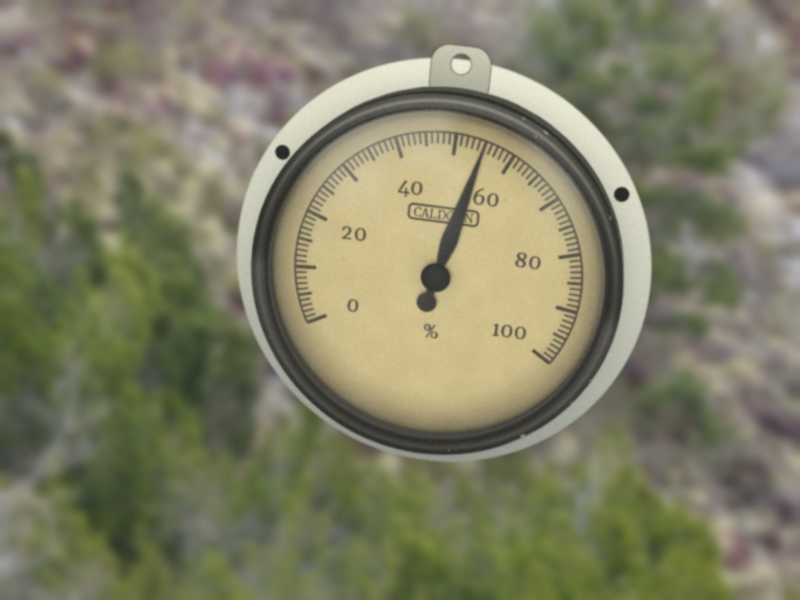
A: 55 %
